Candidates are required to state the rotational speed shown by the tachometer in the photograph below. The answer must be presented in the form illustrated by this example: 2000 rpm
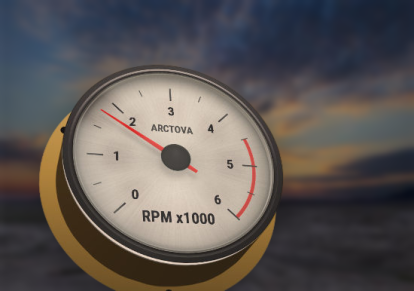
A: 1750 rpm
